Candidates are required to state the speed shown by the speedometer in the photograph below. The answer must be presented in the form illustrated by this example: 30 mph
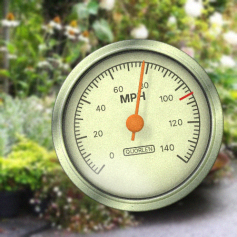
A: 78 mph
